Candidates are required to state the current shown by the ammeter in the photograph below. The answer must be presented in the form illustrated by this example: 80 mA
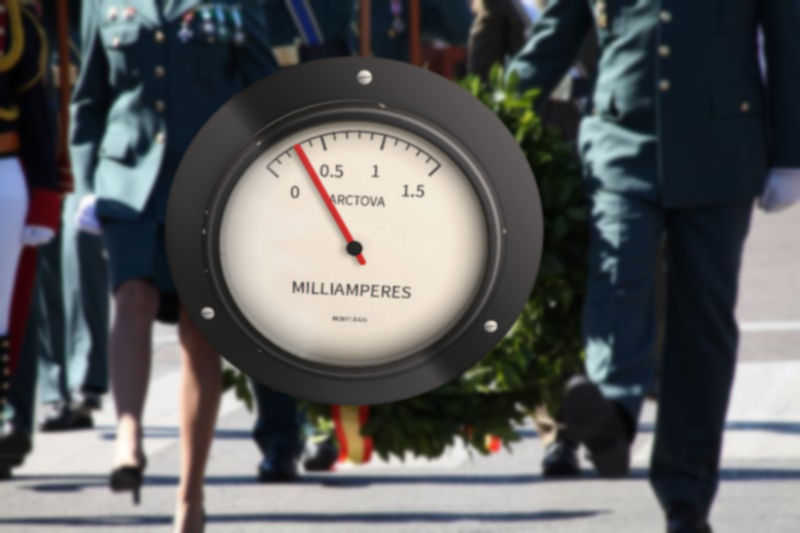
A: 0.3 mA
